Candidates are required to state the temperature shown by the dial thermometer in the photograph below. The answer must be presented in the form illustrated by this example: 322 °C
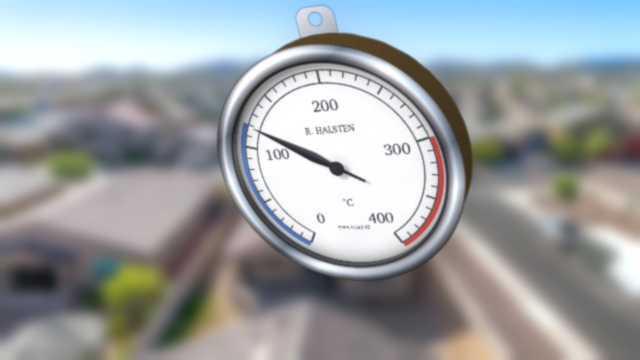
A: 120 °C
